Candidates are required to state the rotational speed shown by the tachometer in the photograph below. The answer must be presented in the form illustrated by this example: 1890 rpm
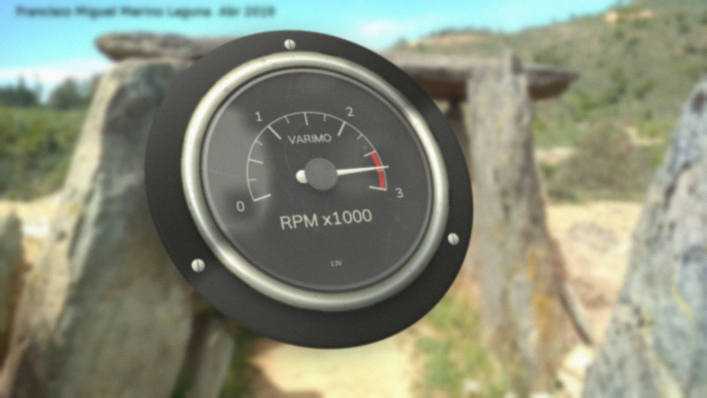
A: 2750 rpm
